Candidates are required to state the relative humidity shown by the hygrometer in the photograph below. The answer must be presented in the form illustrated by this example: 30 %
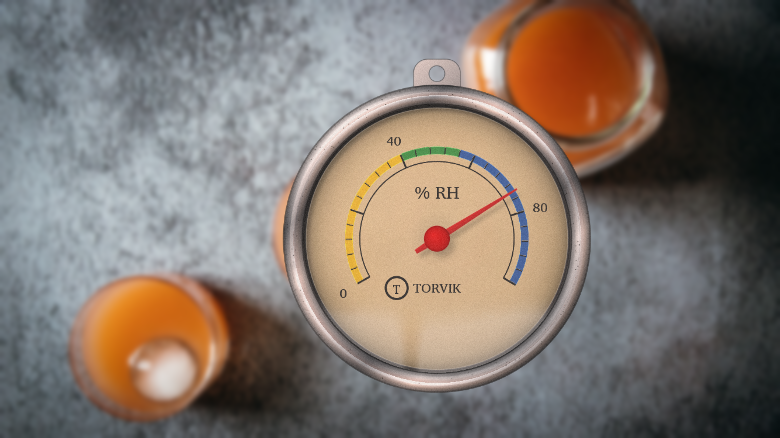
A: 74 %
